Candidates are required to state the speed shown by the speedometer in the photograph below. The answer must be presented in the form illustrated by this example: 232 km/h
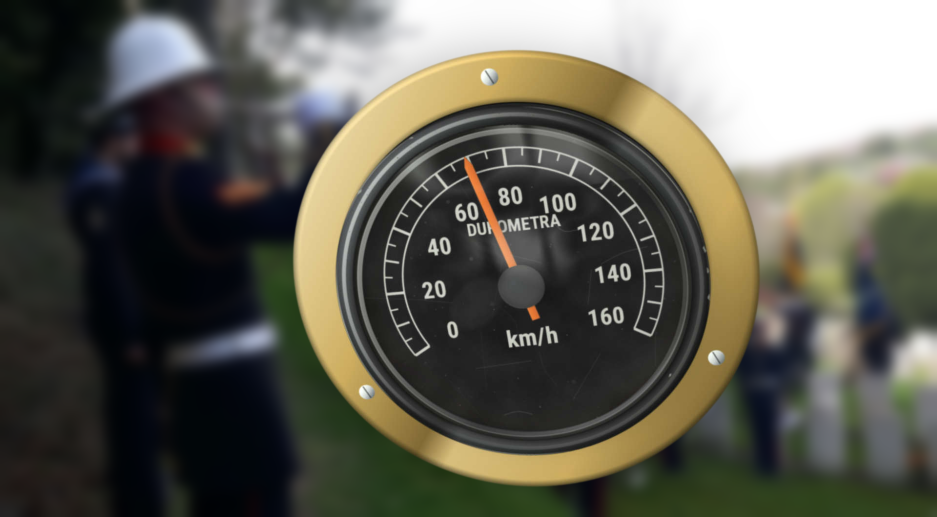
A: 70 km/h
